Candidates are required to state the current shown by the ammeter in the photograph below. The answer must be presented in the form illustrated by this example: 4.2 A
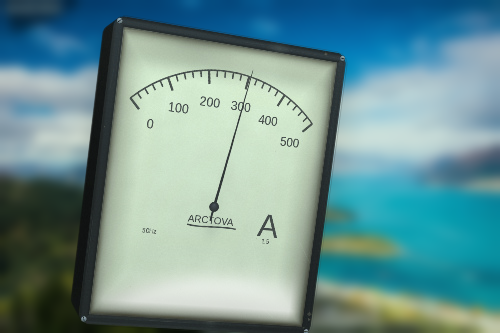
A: 300 A
